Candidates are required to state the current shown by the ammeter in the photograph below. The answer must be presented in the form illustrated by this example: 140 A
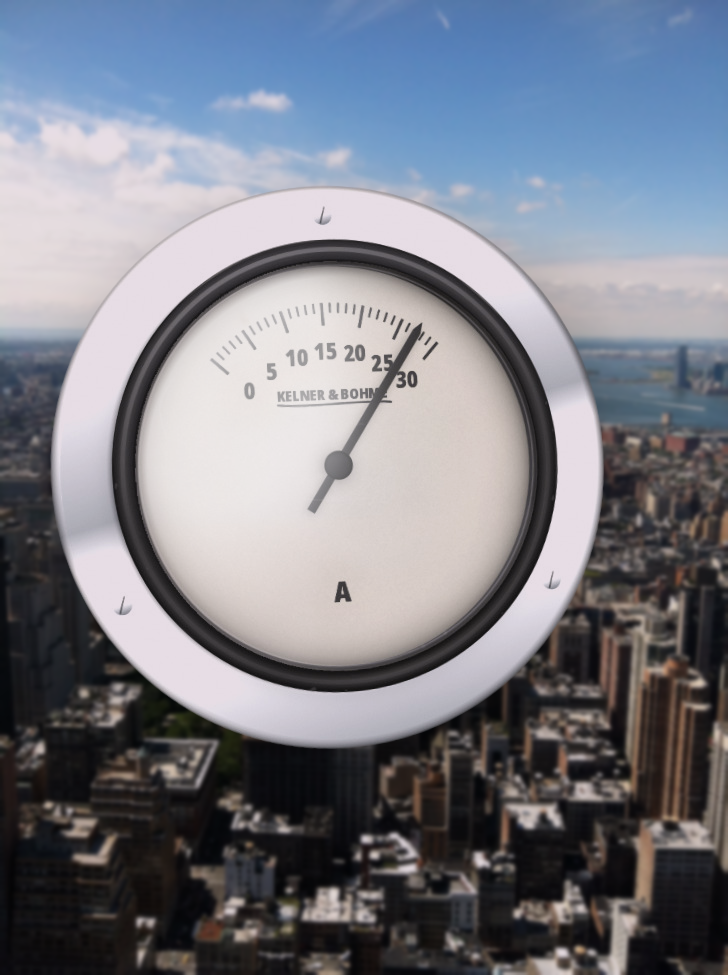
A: 27 A
